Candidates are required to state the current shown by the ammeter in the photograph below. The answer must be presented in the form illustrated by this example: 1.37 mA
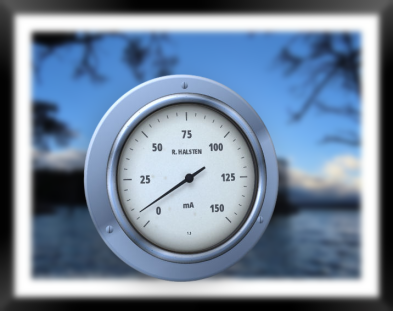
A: 7.5 mA
